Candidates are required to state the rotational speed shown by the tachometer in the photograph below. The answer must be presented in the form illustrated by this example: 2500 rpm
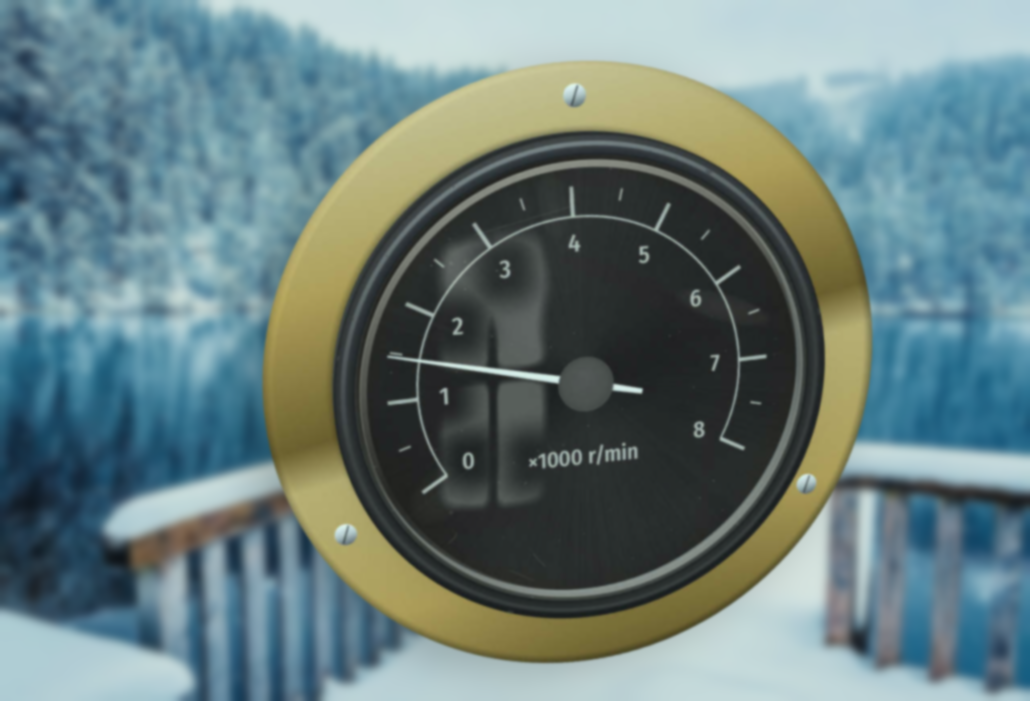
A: 1500 rpm
